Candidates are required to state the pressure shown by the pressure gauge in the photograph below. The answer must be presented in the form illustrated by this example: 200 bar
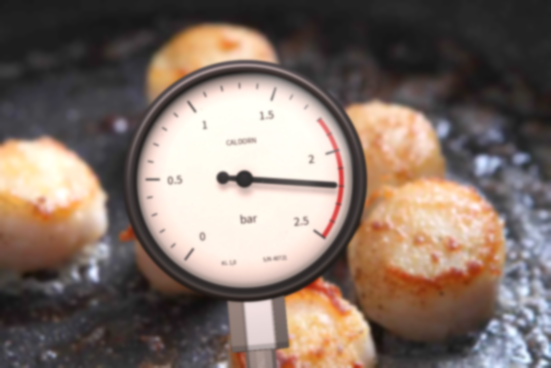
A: 2.2 bar
